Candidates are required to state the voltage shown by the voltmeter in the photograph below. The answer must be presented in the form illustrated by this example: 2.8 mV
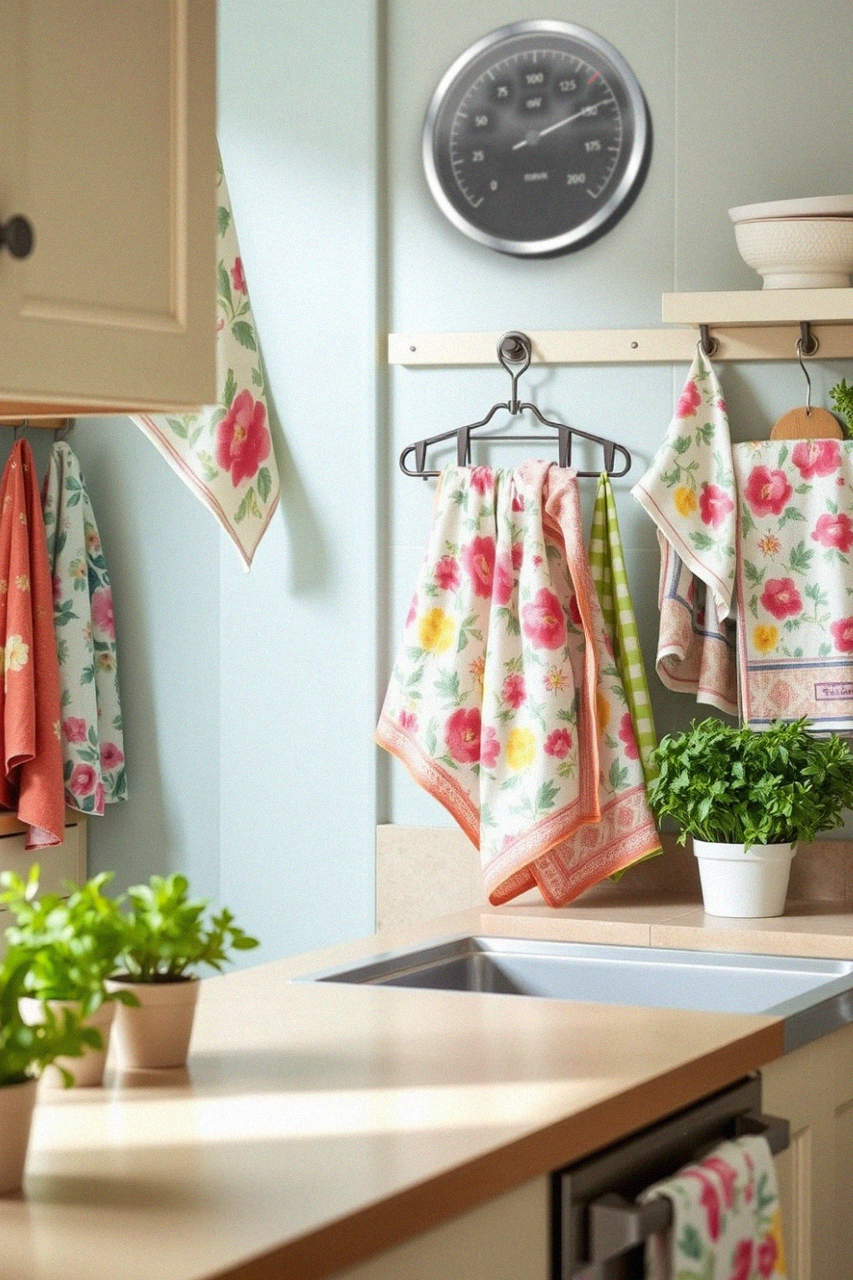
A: 150 mV
